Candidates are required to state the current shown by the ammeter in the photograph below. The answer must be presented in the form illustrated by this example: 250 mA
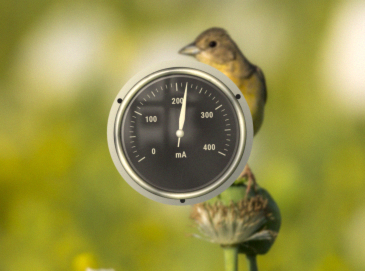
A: 220 mA
